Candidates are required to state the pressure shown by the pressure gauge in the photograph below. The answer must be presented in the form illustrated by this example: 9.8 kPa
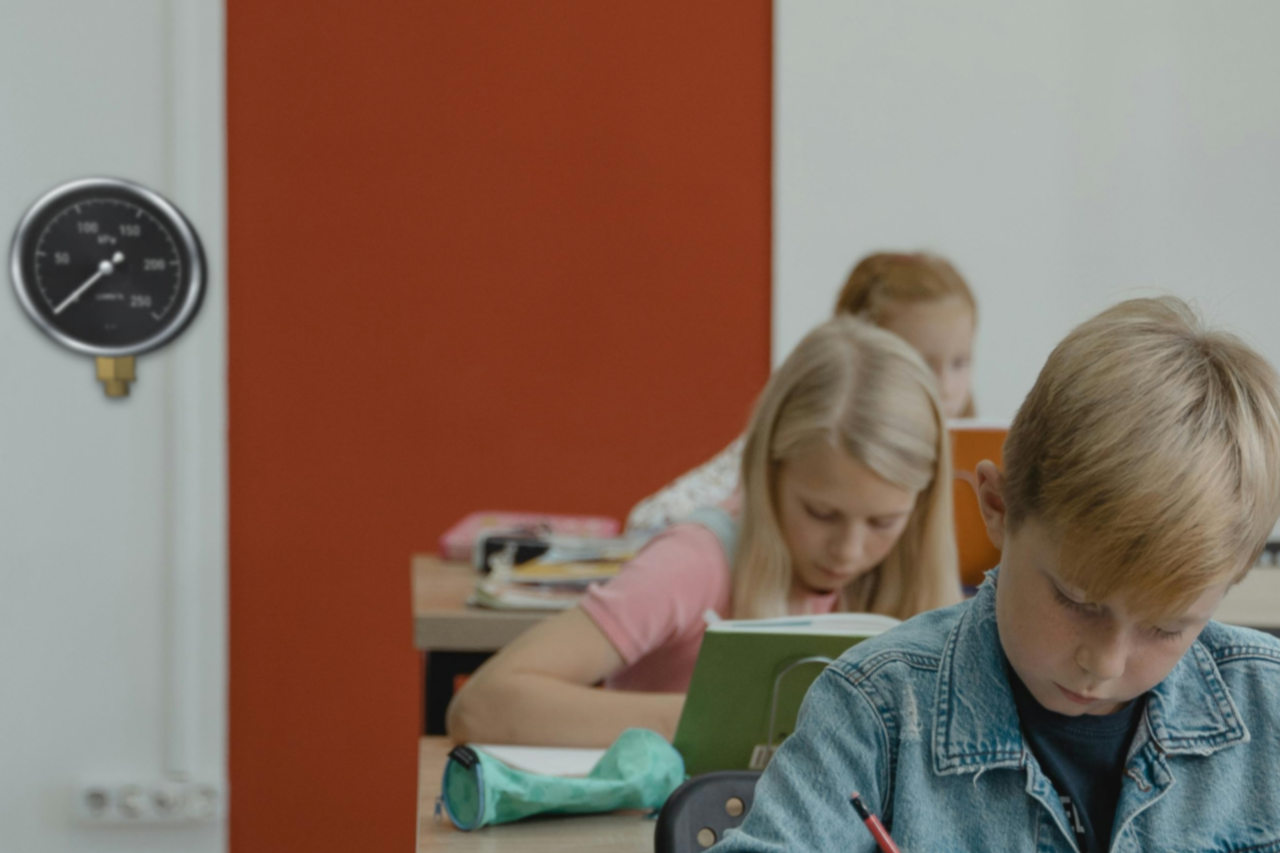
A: 0 kPa
